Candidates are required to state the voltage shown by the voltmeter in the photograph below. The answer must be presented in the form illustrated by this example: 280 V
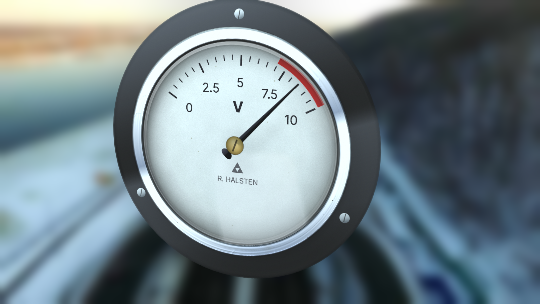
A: 8.5 V
